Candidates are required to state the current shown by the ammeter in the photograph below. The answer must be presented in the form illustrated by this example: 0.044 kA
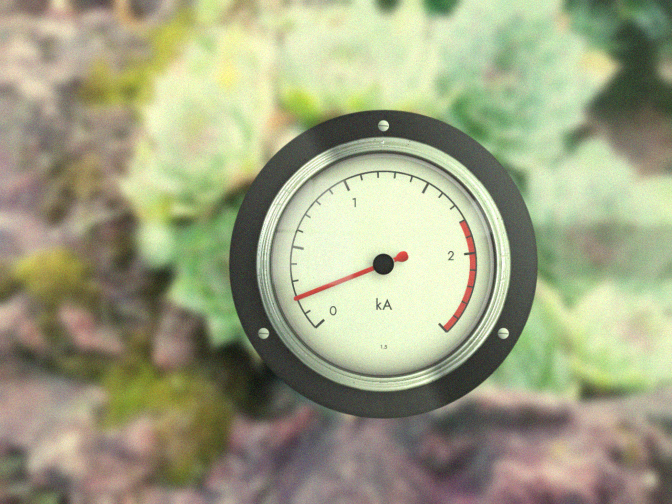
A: 0.2 kA
